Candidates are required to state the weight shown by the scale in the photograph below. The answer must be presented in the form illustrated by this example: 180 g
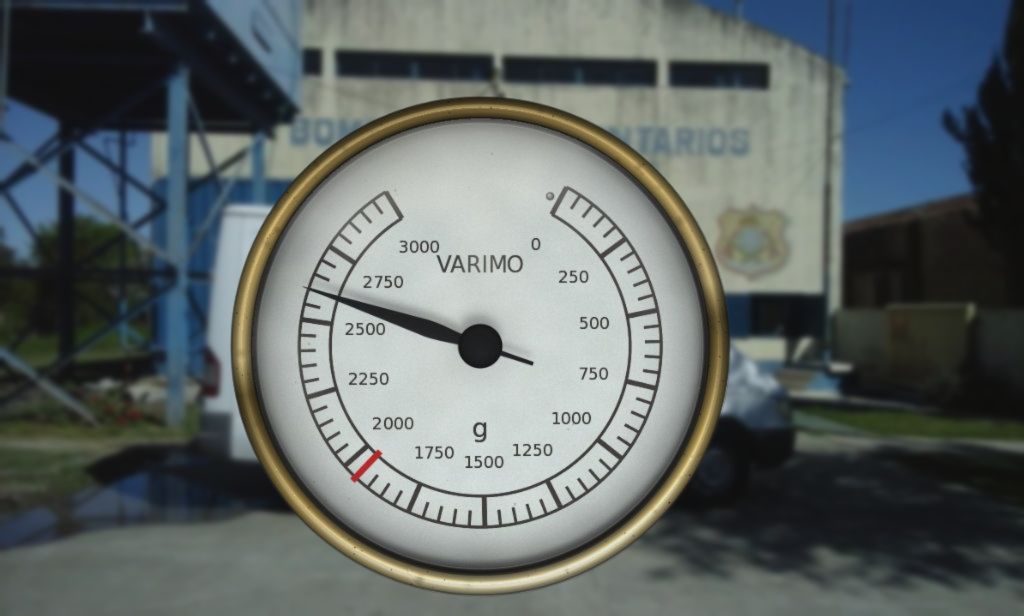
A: 2600 g
